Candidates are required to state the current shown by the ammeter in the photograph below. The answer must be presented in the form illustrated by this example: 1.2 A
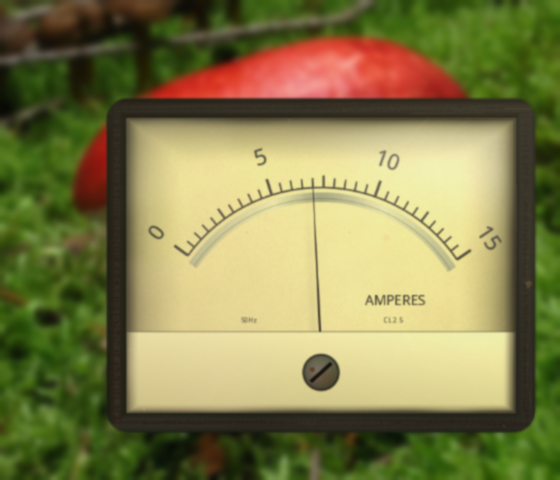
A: 7 A
